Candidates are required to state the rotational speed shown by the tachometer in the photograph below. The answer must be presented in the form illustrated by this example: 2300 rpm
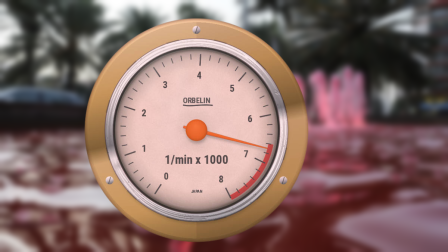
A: 6700 rpm
